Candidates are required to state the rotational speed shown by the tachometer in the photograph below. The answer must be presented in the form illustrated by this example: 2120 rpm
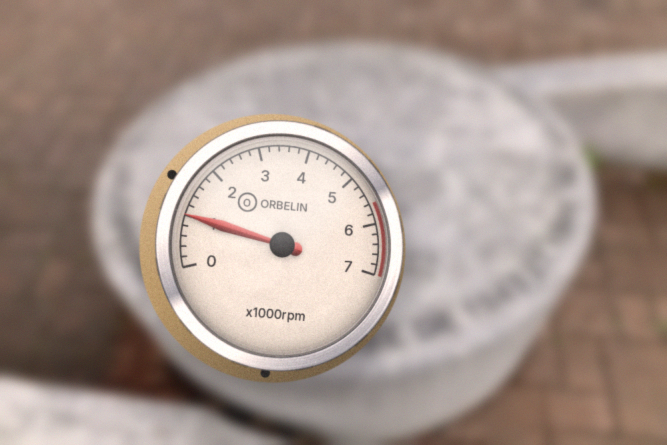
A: 1000 rpm
